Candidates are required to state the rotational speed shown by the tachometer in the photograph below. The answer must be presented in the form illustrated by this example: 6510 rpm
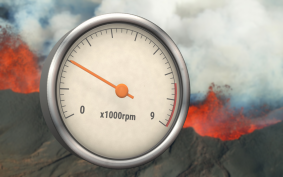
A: 2000 rpm
